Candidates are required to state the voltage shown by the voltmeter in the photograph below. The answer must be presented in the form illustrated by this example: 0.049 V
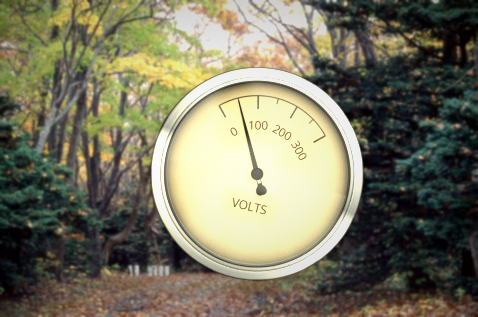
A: 50 V
